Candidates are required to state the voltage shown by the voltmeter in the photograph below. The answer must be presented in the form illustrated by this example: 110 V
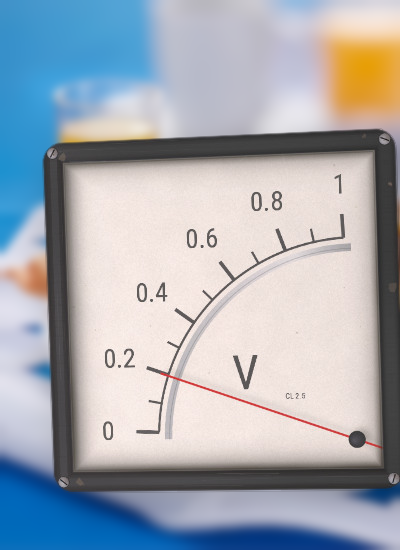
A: 0.2 V
